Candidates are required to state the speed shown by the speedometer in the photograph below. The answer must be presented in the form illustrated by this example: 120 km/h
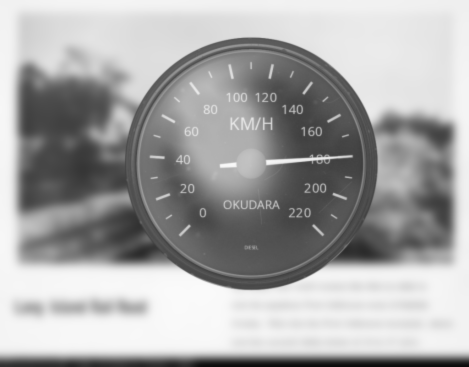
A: 180 km/h
